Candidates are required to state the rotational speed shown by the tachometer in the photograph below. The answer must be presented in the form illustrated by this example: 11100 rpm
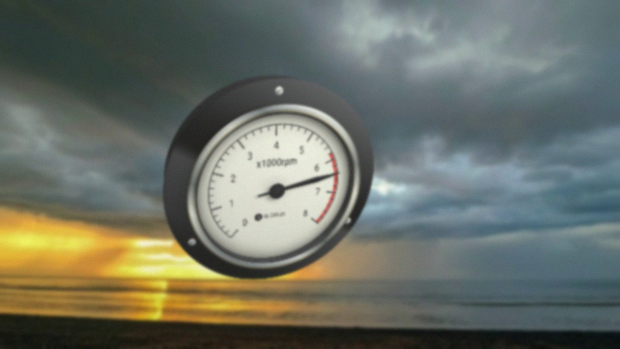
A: 6400 rpm
